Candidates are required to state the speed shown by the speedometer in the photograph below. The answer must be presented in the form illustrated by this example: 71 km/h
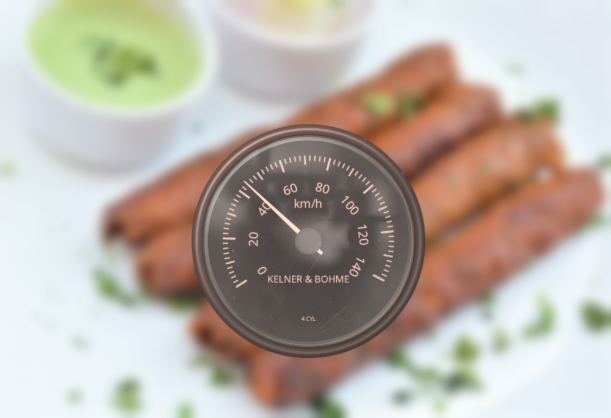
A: 44 km/h
